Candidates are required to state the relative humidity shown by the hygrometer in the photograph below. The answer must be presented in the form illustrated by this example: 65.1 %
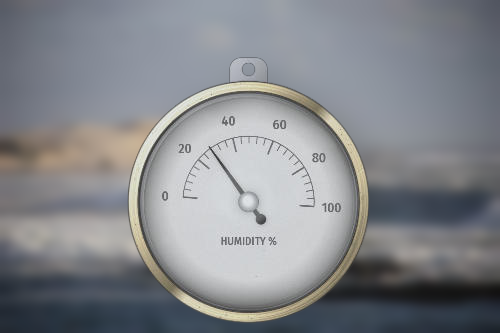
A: 28 %
